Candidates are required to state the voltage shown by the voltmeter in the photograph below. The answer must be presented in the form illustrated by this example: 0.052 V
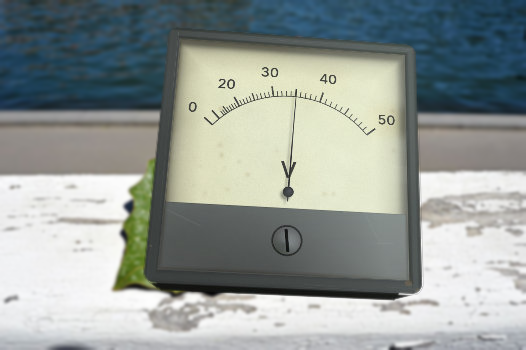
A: 35 V
